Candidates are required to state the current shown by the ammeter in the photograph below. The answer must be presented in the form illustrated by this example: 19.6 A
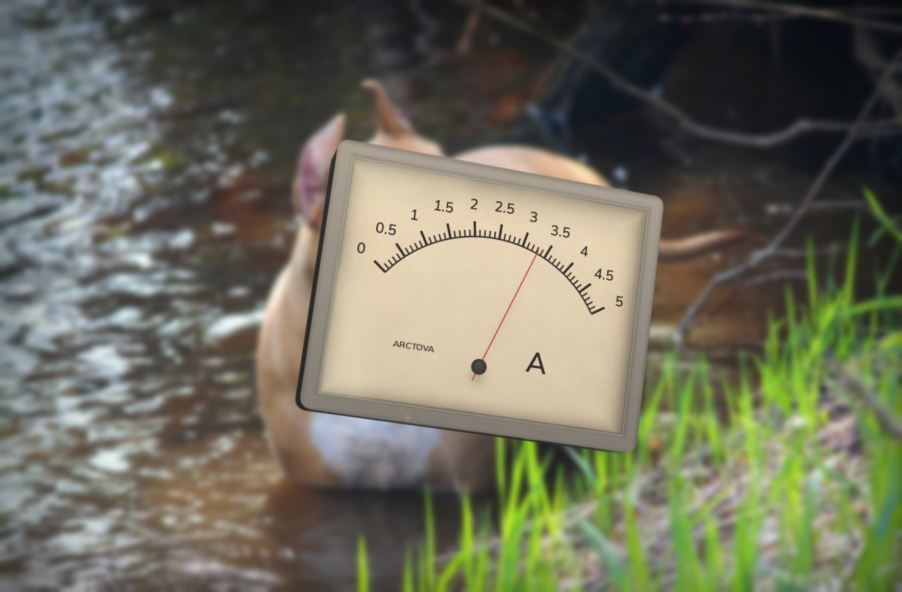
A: 3.3 A
